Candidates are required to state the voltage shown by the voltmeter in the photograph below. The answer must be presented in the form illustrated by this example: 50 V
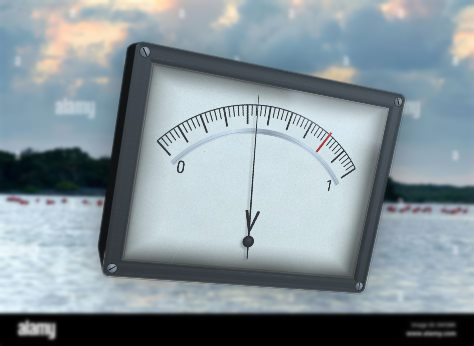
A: 0.44 V
